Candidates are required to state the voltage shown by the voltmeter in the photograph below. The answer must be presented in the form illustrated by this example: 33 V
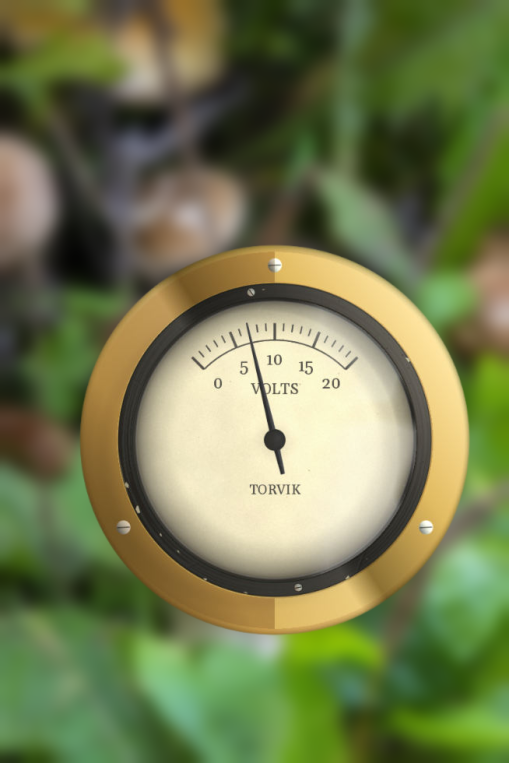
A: 7 V
